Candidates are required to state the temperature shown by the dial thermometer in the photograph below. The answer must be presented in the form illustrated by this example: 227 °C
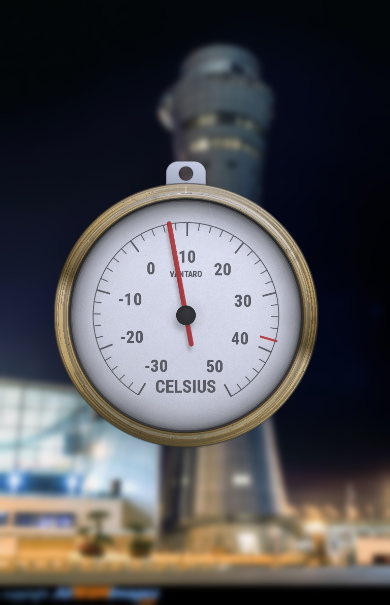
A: 7 °C
